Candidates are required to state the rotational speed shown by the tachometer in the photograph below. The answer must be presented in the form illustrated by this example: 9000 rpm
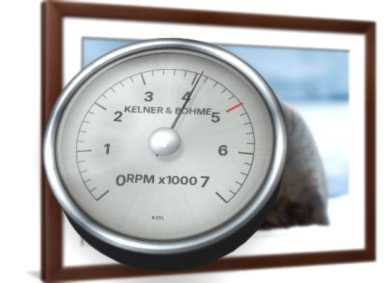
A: 4100 rpm
